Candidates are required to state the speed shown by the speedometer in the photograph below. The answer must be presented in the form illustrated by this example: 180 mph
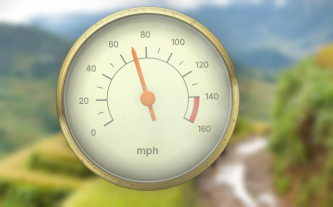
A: 70 mph
